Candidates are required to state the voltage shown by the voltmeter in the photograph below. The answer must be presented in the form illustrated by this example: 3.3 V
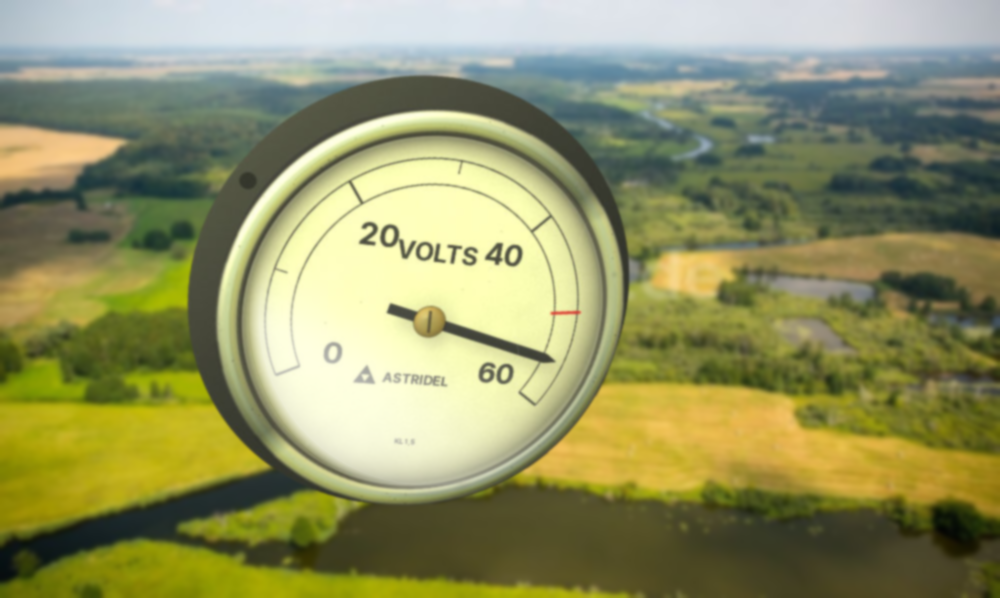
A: 55 V
